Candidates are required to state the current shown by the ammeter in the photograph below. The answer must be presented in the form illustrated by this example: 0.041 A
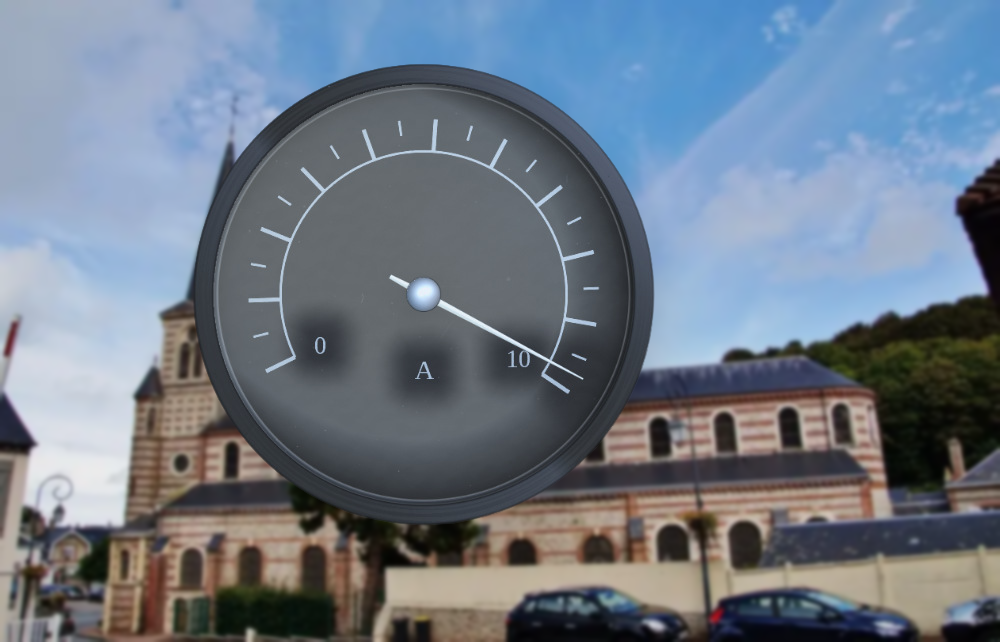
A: 9.75 A
